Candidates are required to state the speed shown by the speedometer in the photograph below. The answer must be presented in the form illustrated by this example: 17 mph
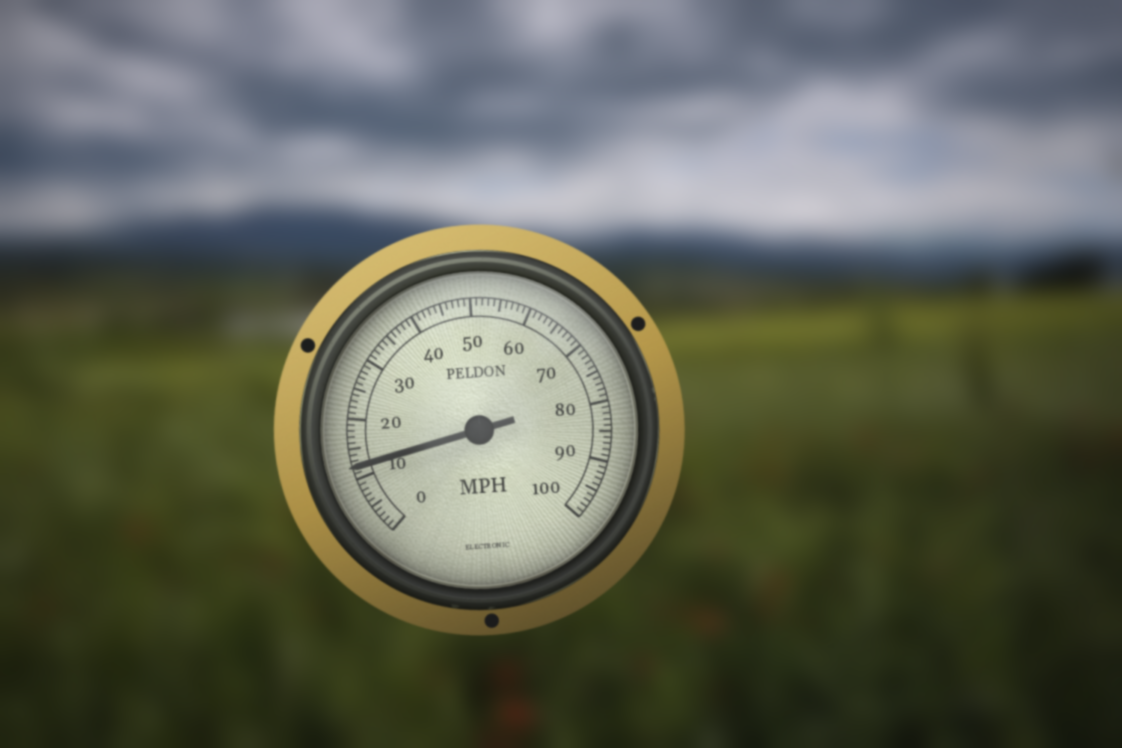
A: 12 mph
